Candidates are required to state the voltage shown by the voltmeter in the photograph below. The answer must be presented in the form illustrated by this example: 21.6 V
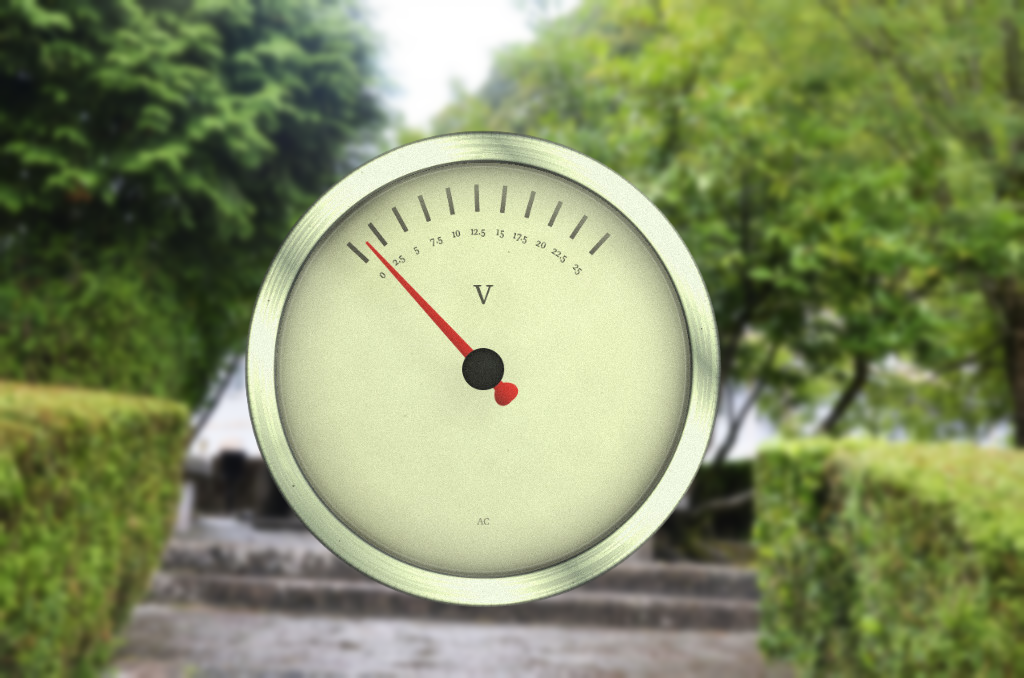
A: 1.25 V
